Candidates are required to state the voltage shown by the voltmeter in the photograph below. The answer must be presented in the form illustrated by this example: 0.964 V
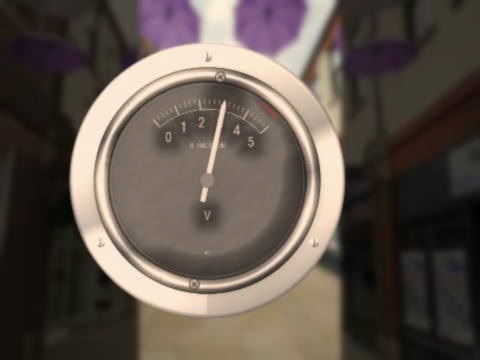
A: 3 V
